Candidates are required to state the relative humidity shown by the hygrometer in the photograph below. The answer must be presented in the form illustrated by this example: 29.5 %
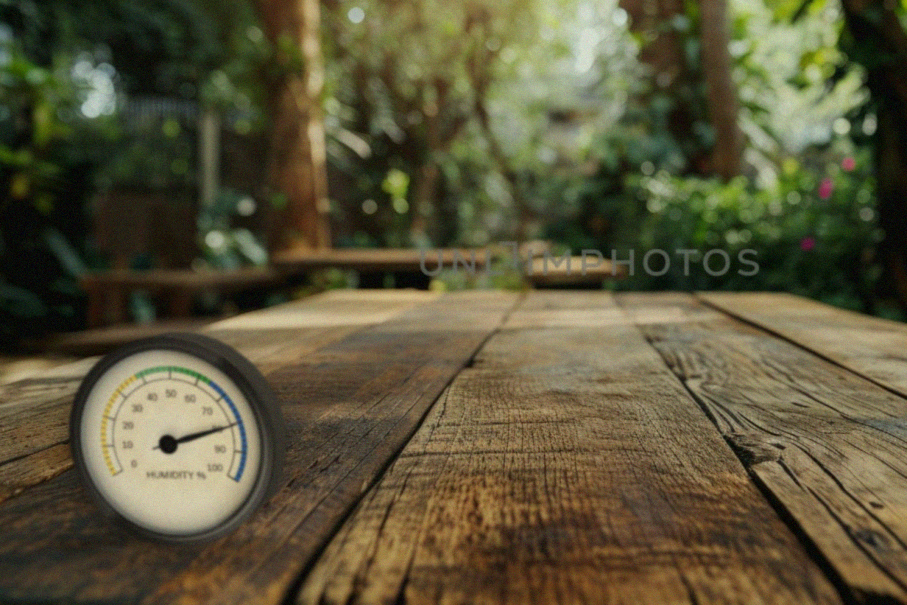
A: 80 %
